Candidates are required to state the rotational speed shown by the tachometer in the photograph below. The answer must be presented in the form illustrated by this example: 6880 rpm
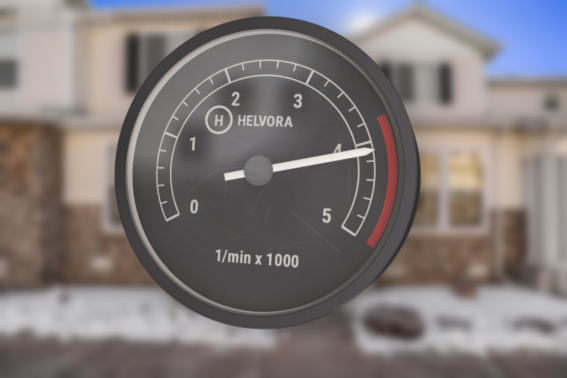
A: 4100 rpm
